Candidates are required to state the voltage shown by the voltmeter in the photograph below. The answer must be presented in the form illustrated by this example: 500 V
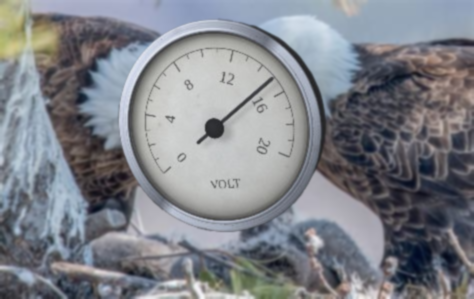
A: 15 V
